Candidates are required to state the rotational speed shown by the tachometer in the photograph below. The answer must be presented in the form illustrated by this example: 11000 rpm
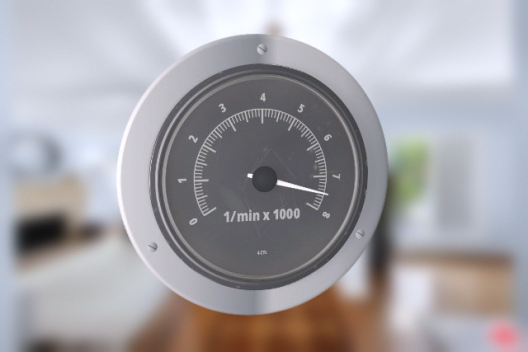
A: 7500 rpm
